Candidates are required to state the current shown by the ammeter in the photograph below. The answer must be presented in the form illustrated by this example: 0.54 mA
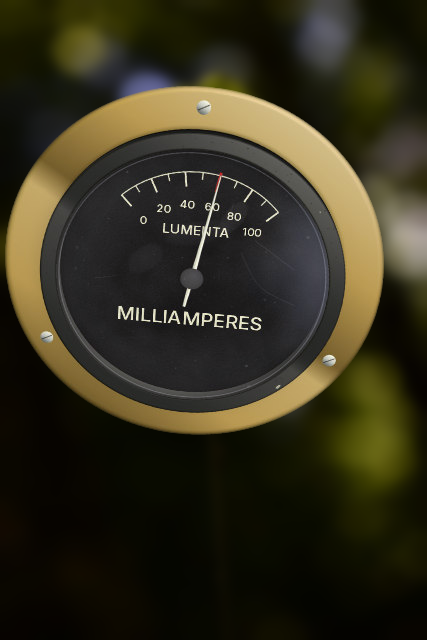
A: 60 mA
